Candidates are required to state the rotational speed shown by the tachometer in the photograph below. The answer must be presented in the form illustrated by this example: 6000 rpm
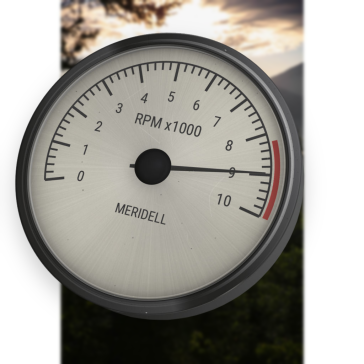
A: 9000 rpm
